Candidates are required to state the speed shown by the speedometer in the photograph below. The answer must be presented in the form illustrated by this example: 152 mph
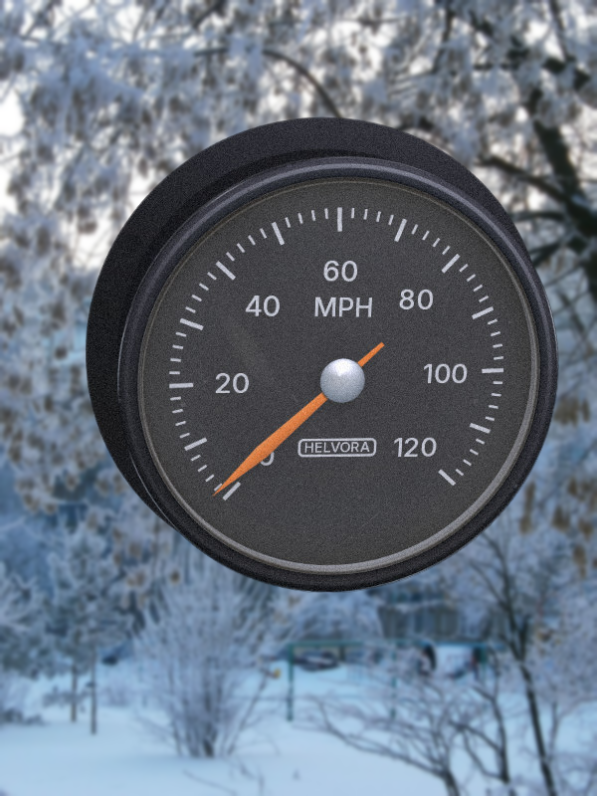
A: 2 mph
